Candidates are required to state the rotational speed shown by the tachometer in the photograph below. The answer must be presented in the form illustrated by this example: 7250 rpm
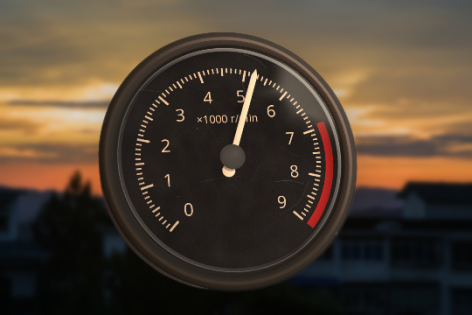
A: 5200 rpm
